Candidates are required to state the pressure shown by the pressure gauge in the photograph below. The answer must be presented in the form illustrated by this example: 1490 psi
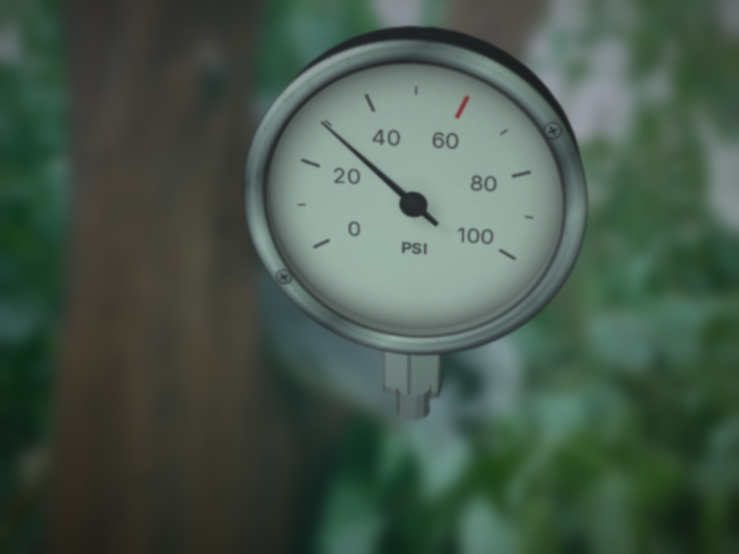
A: 30 psi
